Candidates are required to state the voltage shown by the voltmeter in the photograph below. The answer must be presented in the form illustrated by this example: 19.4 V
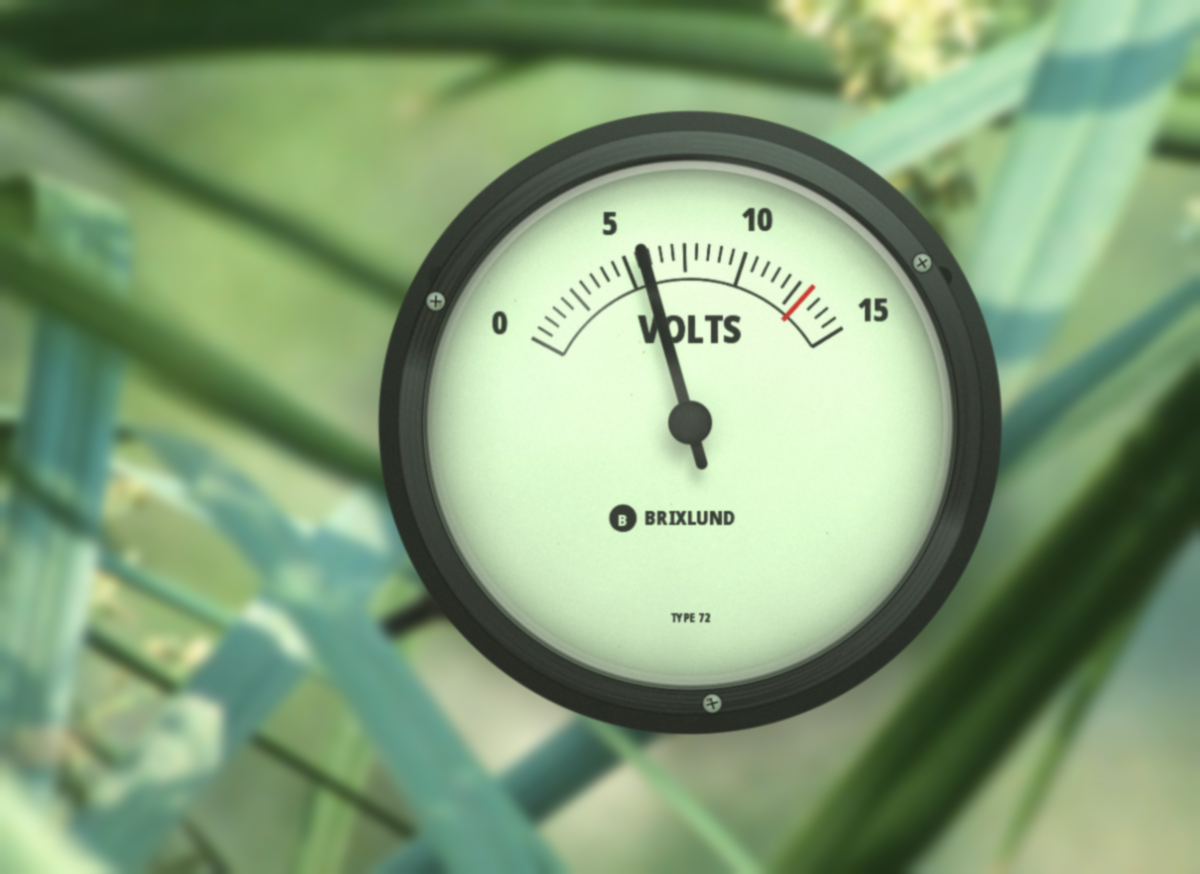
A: 5.75 V
